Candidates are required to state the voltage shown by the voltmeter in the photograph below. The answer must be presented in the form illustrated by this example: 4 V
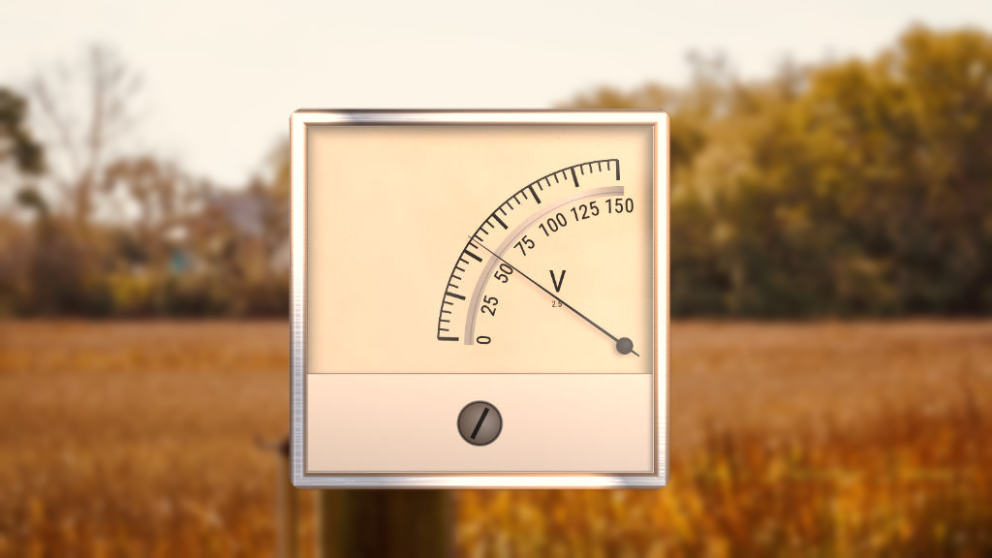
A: 57.5 V
